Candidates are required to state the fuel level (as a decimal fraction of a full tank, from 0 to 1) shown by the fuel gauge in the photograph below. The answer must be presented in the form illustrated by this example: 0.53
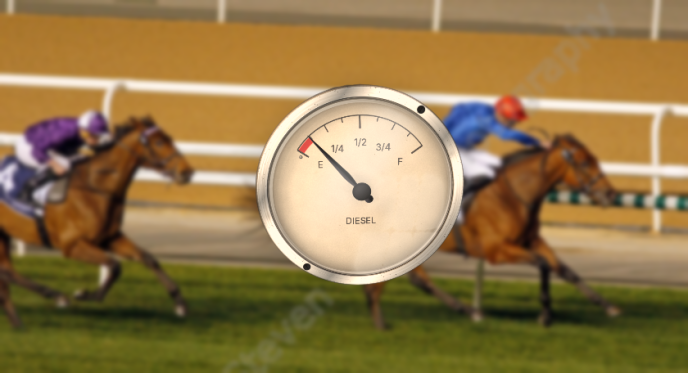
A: 0.125
